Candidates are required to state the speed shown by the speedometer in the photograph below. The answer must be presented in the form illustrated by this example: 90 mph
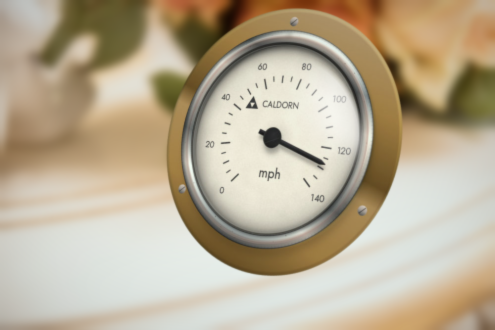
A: 127.5 mph
